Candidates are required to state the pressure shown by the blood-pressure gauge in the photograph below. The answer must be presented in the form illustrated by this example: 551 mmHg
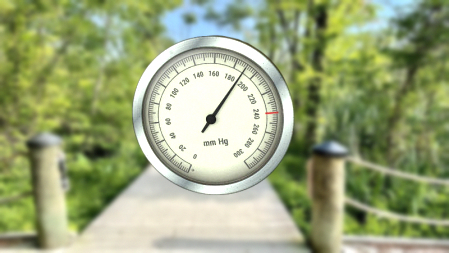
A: 190 mmHg
